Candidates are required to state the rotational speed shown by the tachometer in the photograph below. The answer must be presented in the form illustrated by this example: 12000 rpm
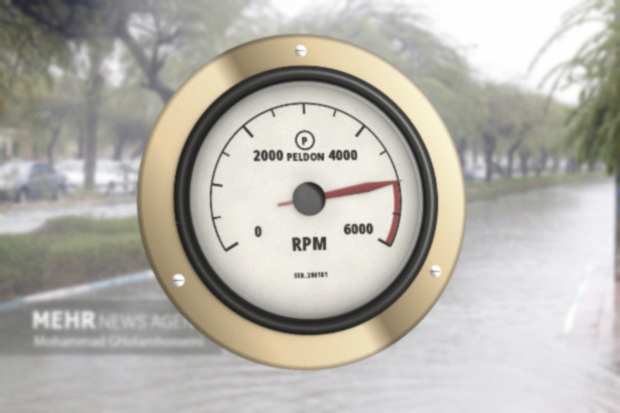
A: 5000 rpm
